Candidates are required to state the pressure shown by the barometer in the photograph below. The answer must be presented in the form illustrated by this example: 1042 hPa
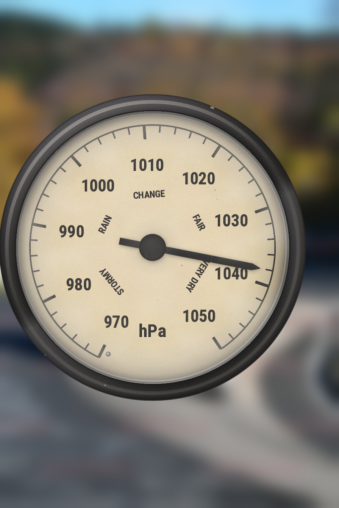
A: 1038 hPa
